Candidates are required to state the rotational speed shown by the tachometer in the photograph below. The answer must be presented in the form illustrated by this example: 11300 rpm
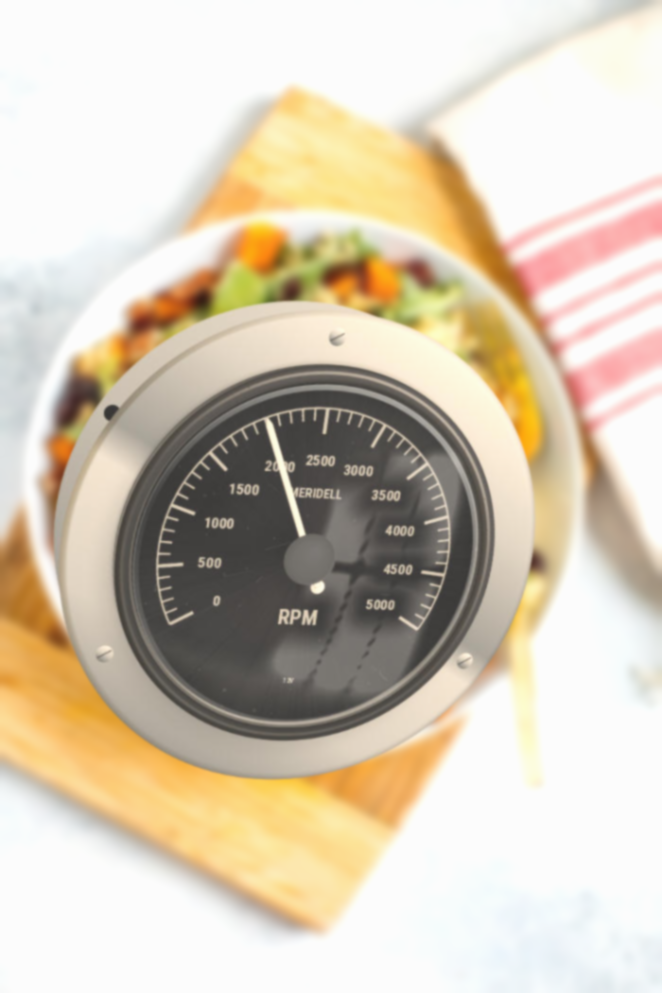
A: 2000 rpm
